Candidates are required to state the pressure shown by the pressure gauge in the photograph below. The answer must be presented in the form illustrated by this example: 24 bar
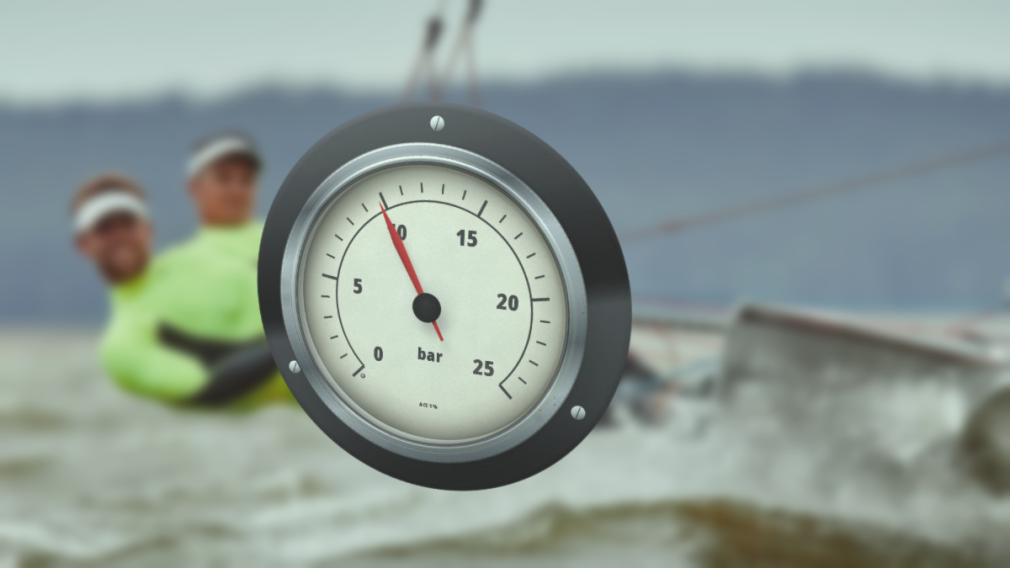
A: 10 bar
